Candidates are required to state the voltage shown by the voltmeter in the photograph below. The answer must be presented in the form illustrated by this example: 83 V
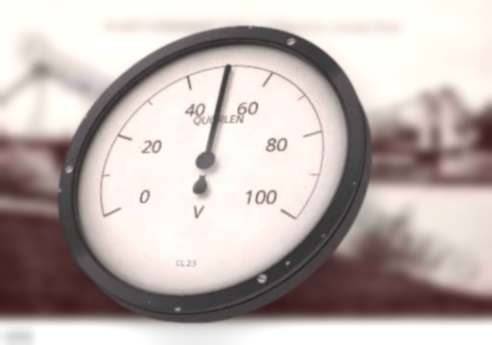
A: 50 V
